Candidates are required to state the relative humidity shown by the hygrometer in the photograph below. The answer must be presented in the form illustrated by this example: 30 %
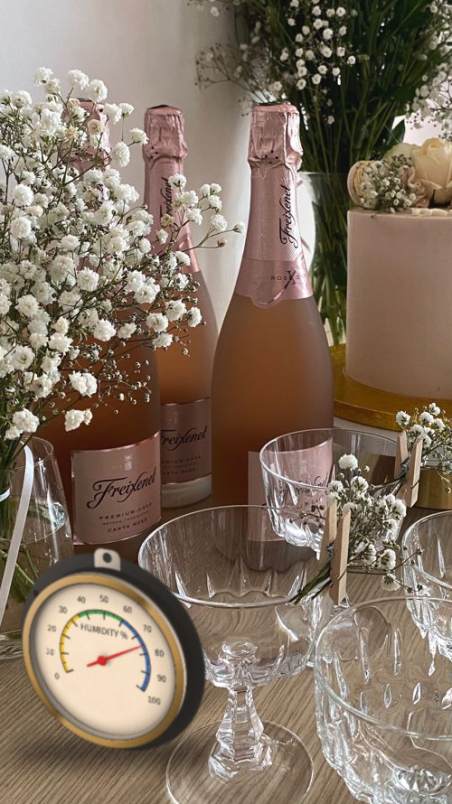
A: 75 %
